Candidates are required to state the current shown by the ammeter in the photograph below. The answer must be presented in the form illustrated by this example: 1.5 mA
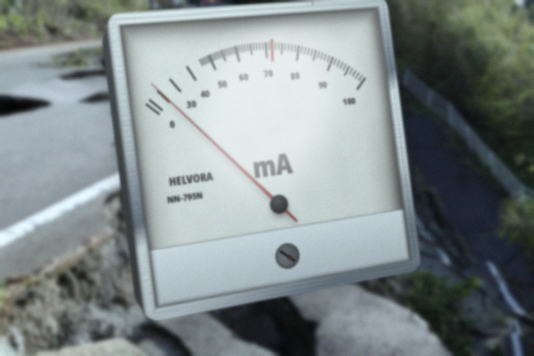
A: 20 mA
